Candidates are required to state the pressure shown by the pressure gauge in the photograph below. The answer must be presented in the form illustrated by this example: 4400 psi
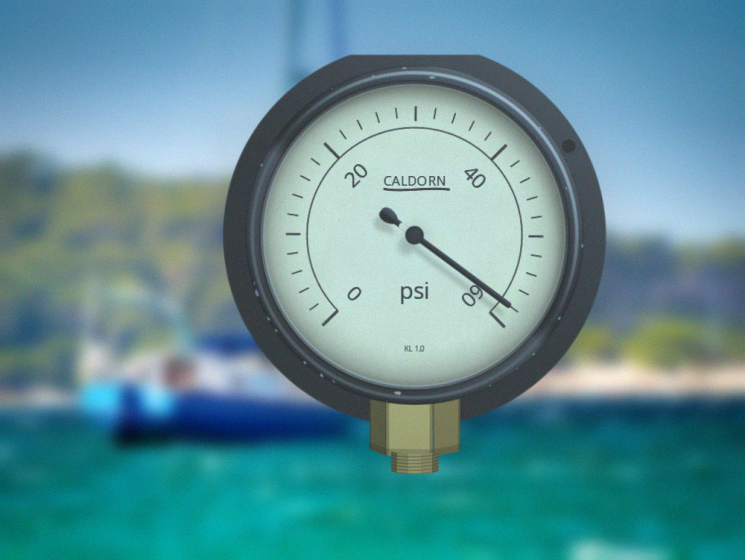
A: 58 psi
